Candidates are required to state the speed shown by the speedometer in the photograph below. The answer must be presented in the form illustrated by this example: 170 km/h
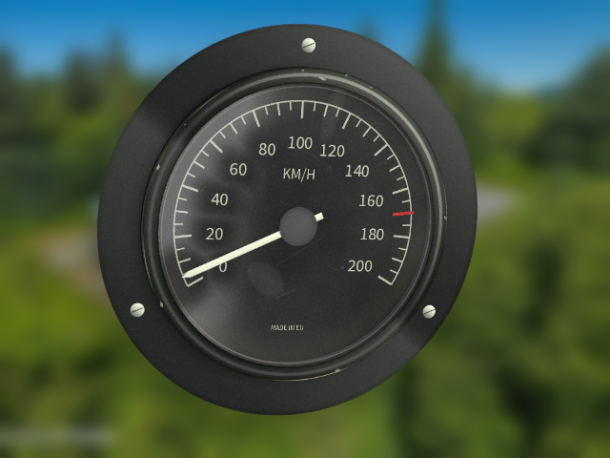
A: 5 km/h
